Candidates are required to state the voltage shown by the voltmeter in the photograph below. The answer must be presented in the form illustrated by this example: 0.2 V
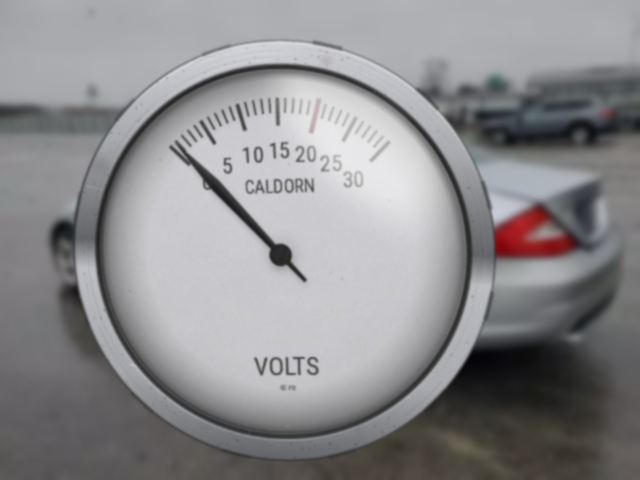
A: 1 V
